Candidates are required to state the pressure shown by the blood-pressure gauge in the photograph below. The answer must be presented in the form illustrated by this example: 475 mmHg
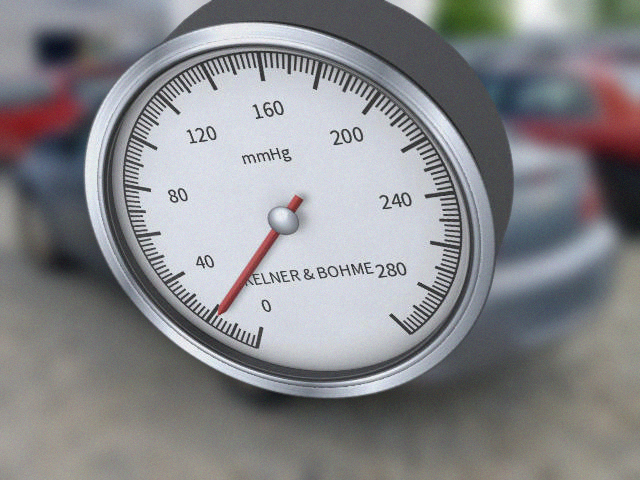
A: 18 mmHg
